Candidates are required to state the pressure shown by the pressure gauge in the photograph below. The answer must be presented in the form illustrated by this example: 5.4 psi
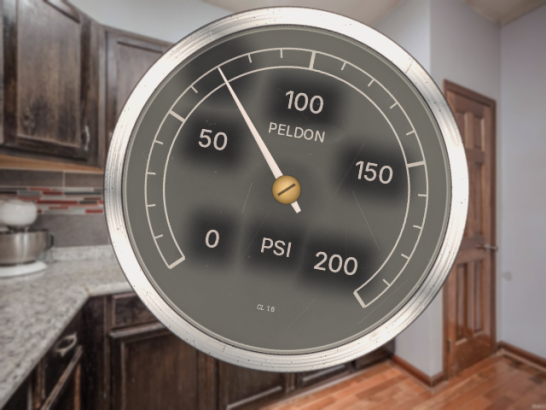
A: 70 psi
